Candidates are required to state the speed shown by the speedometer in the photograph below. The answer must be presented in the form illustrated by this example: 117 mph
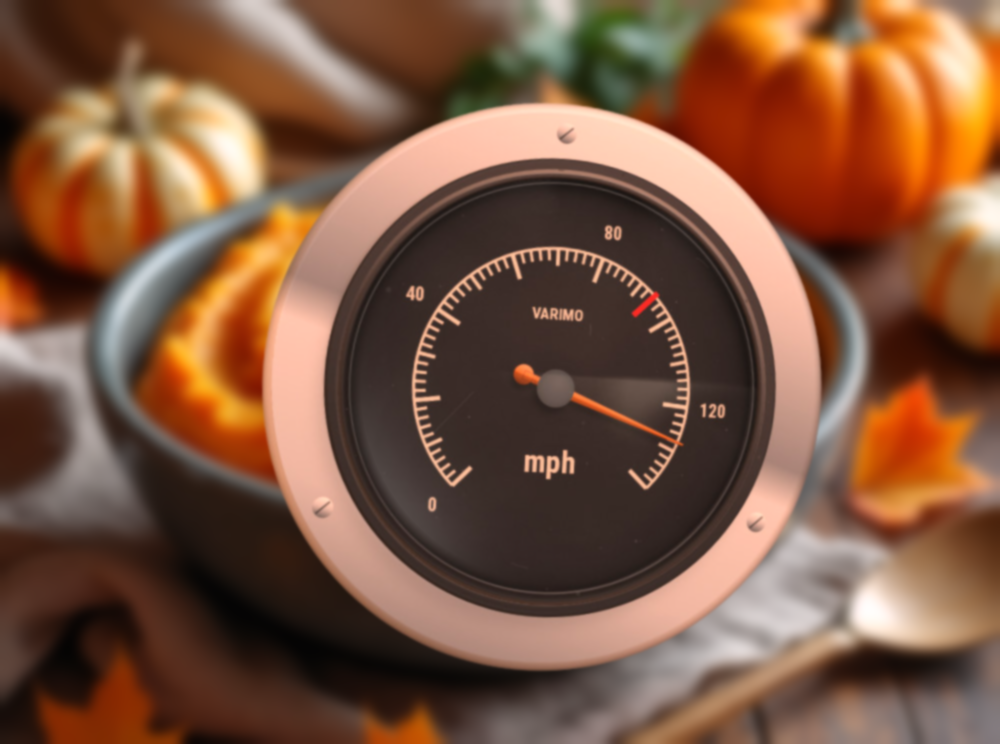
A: 128 mph
